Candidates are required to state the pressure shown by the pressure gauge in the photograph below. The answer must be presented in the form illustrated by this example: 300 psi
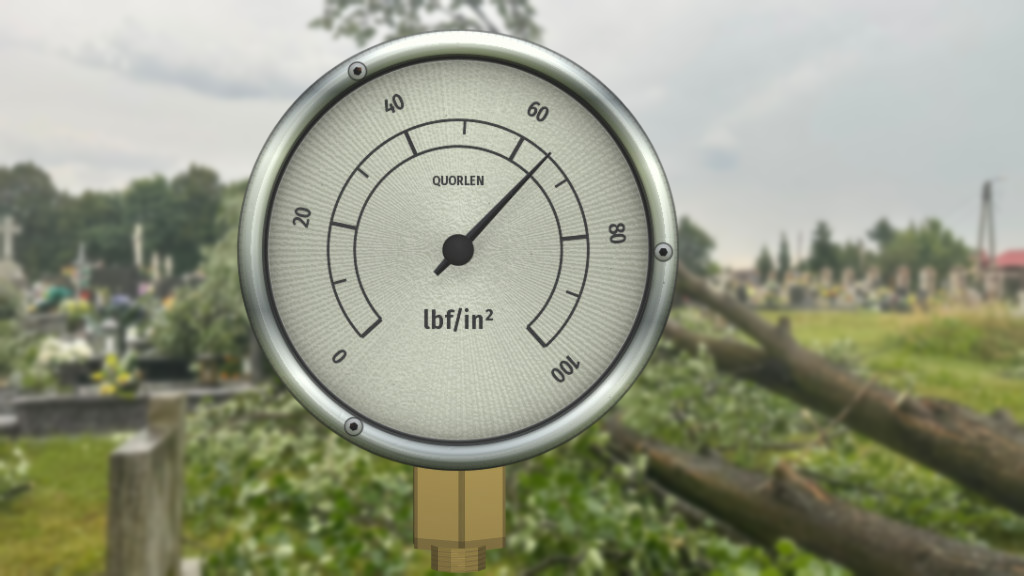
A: 65 psi
